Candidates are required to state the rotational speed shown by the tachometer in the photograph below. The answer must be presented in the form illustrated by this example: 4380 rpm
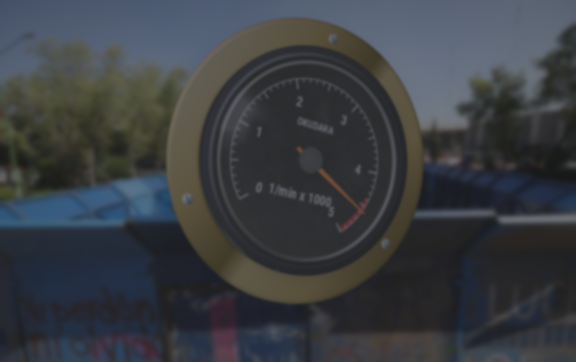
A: 4600 rpm
